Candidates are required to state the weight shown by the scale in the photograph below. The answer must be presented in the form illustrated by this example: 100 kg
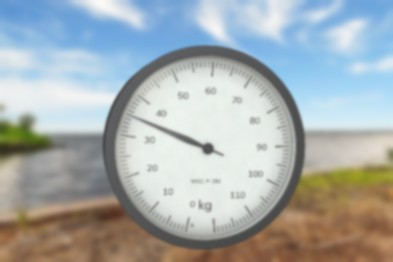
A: 35 kg
